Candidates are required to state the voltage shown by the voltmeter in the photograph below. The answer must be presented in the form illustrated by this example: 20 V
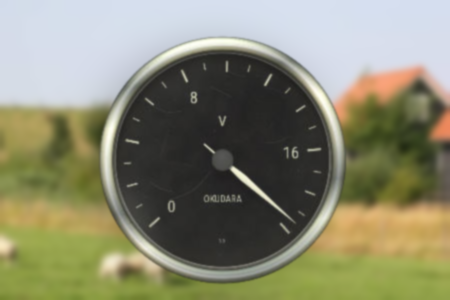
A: 19.5 V
